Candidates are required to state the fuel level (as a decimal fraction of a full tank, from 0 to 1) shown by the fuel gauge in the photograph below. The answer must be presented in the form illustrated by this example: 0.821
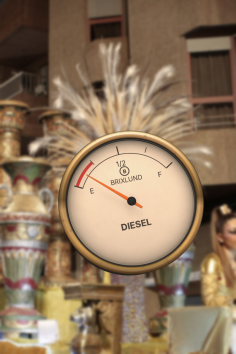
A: 0.125
